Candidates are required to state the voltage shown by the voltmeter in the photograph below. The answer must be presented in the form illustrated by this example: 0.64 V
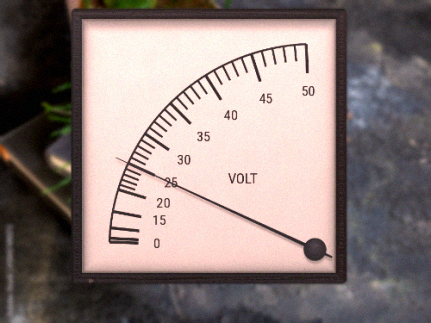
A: 25 V
